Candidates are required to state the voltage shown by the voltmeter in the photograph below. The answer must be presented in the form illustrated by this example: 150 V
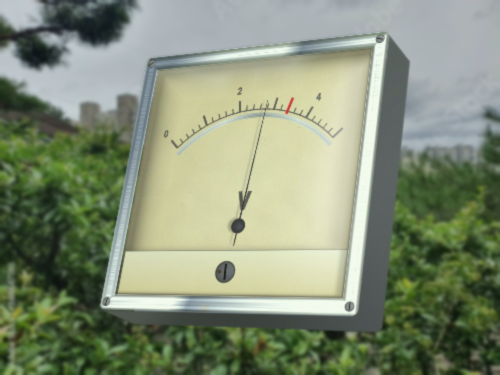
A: 2.8 V
